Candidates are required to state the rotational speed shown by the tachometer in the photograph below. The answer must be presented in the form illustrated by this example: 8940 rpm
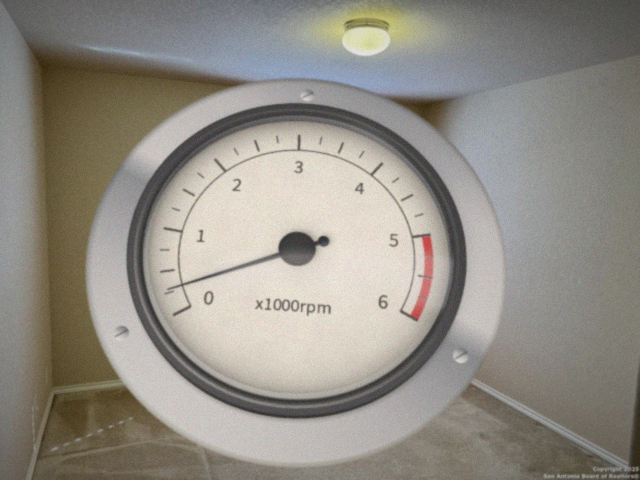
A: 250 rpm
